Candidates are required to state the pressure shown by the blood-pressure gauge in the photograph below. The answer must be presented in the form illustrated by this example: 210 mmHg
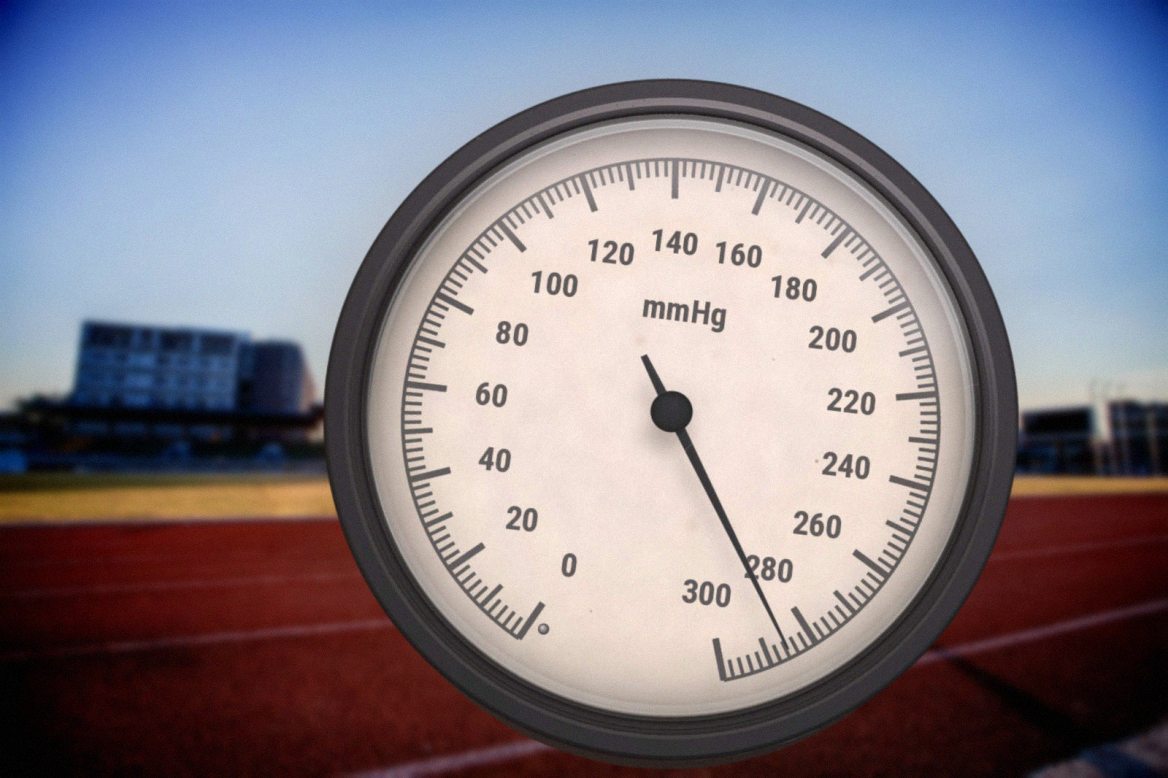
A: 286 mmHg
